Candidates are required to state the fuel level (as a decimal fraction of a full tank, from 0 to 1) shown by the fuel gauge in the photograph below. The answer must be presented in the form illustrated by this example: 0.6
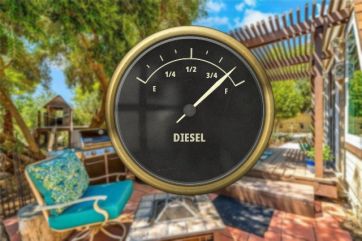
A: 0.875
